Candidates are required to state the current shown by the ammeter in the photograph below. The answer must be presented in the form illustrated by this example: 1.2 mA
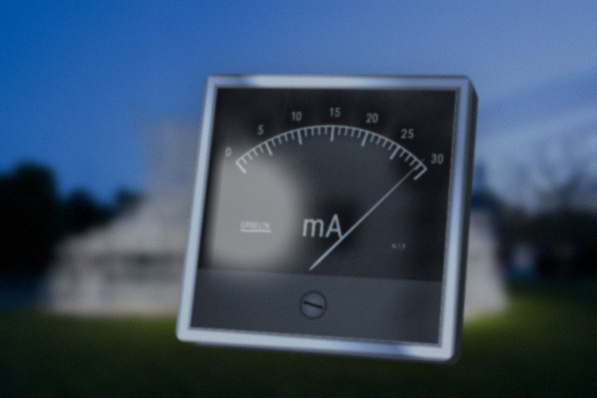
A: 29 mA
